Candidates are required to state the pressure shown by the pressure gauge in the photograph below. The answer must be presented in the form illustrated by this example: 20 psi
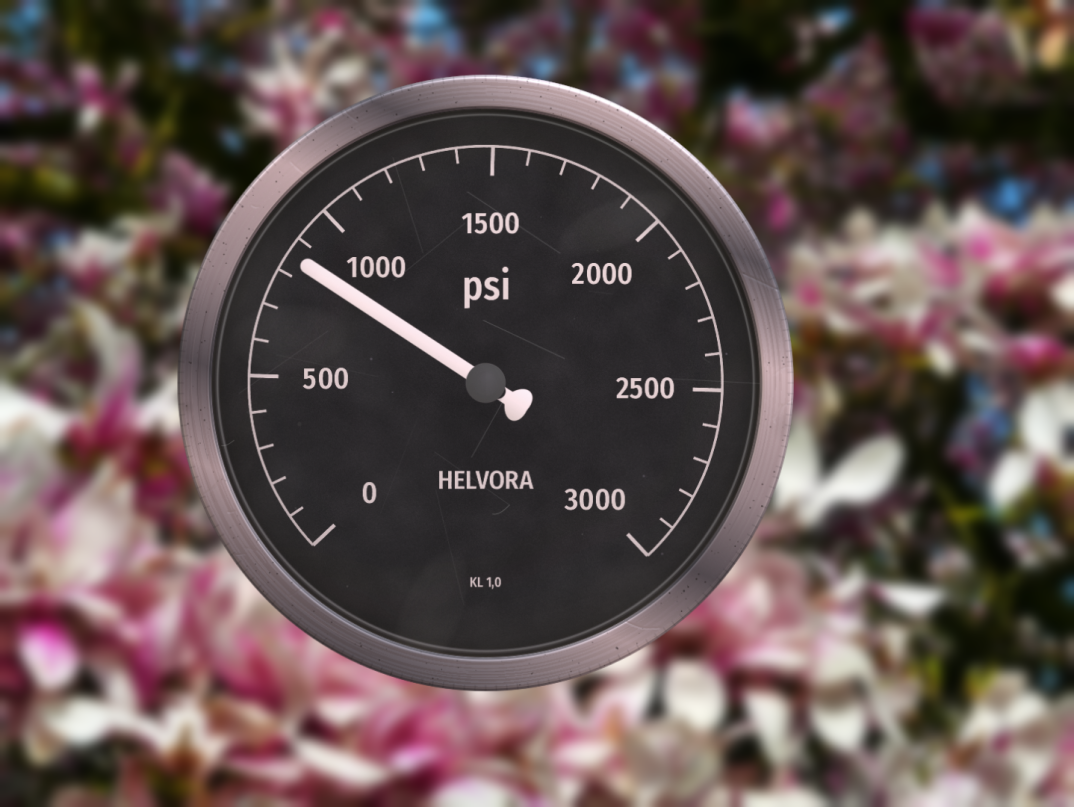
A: 850 psi
